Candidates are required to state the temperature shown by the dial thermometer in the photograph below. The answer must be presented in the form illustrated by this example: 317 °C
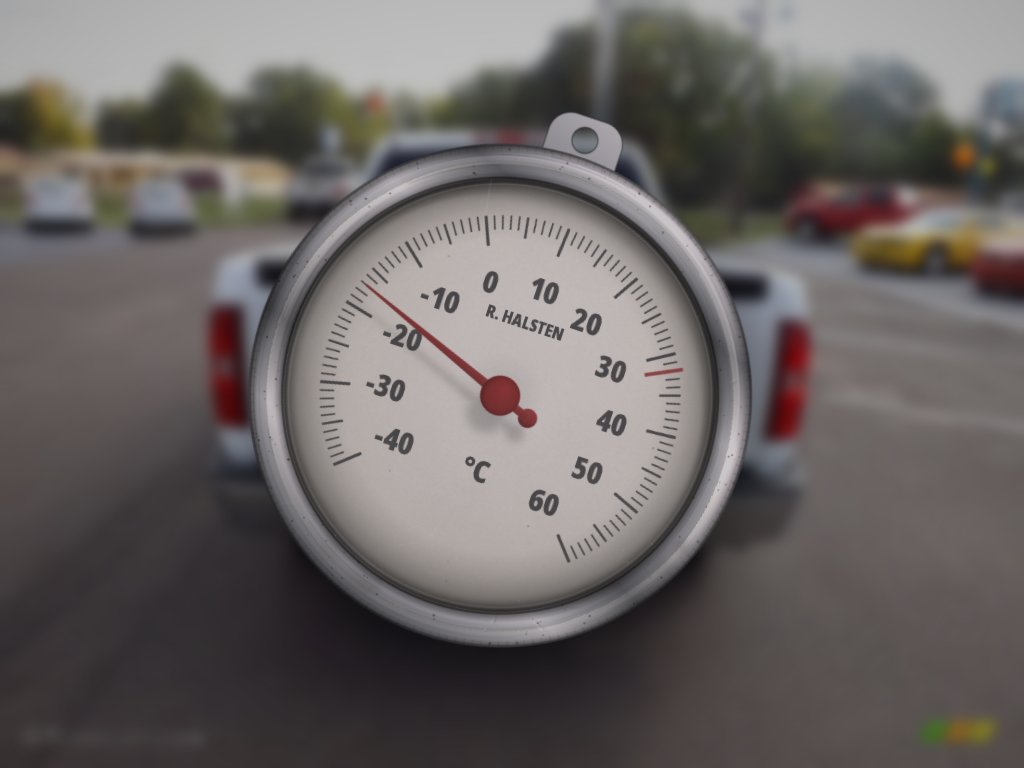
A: -17 °C
